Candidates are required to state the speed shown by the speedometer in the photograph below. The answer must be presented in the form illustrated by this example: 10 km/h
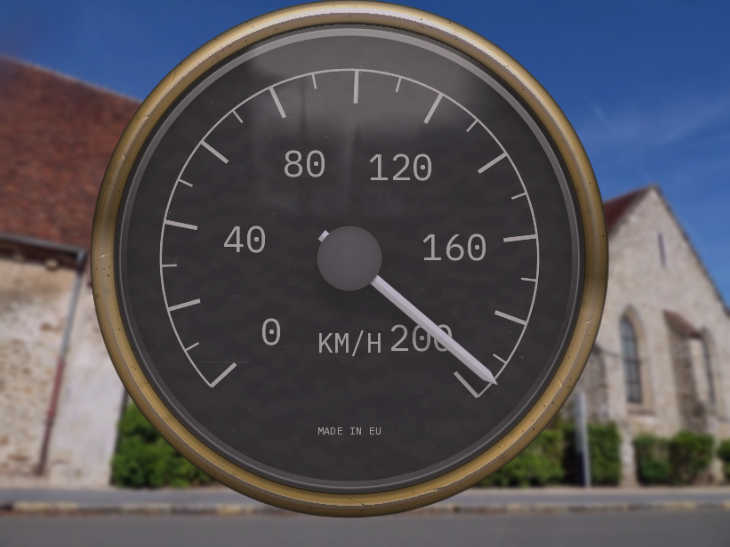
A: 195 km/h
